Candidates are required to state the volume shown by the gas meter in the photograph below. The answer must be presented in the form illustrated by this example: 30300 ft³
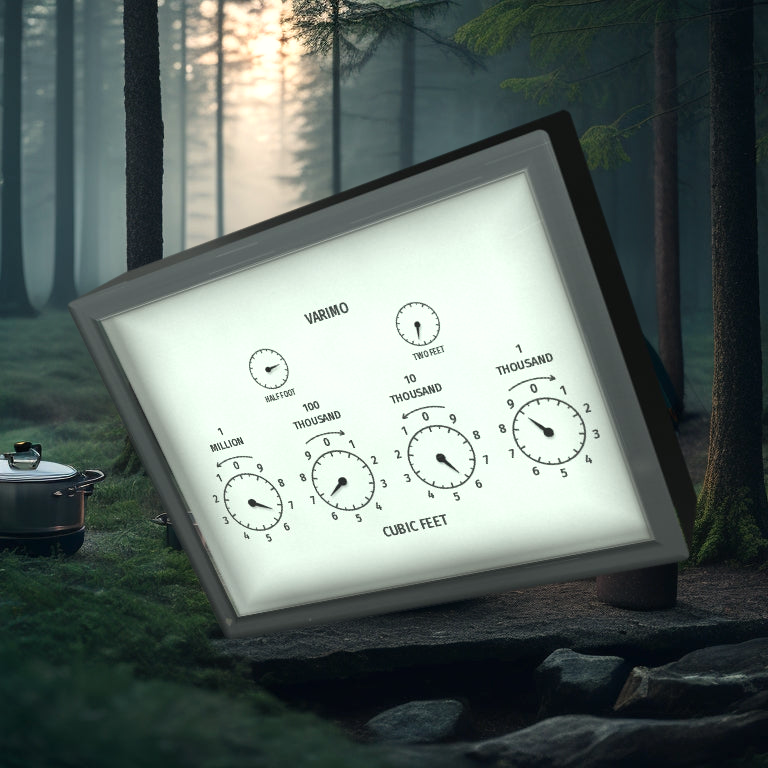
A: 665900 ft³
